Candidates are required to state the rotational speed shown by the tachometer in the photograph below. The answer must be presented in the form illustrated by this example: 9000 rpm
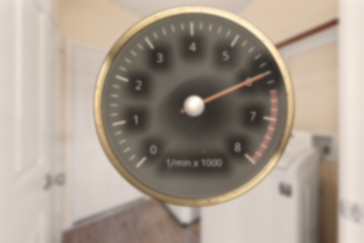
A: 6000 rpm
